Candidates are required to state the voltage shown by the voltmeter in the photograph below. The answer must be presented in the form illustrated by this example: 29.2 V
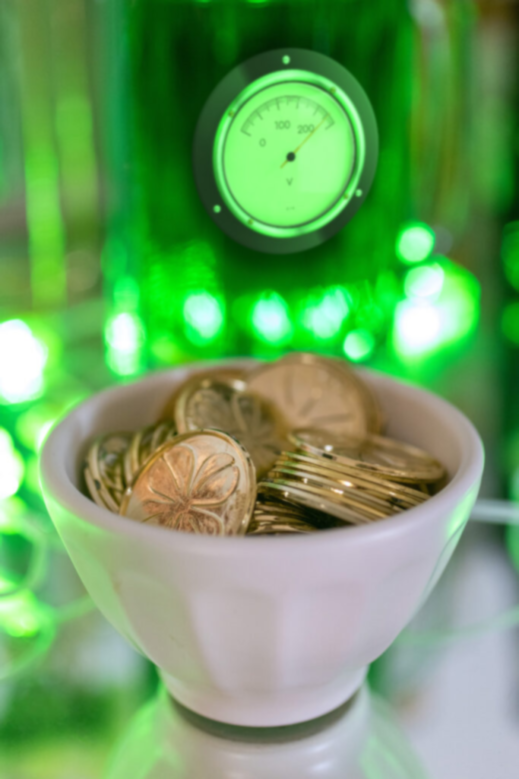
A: 225 V
